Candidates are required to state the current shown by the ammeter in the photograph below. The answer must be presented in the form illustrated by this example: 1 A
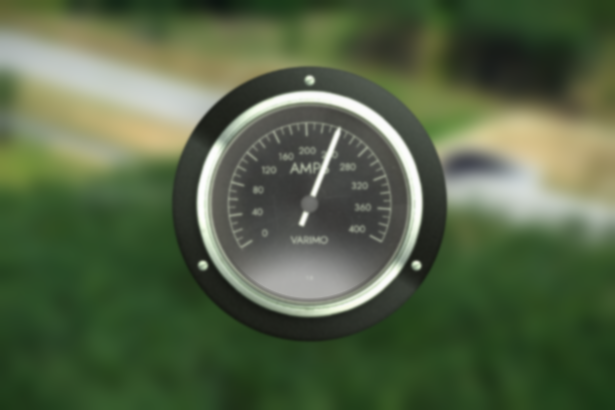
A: 240 A
